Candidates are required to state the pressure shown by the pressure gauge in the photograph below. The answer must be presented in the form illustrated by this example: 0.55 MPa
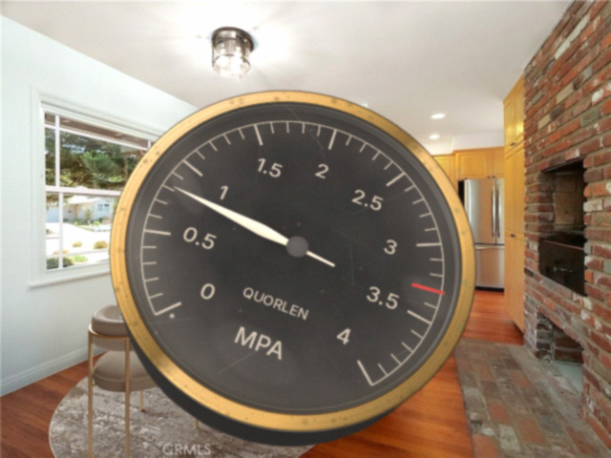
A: 0.8 MPa
